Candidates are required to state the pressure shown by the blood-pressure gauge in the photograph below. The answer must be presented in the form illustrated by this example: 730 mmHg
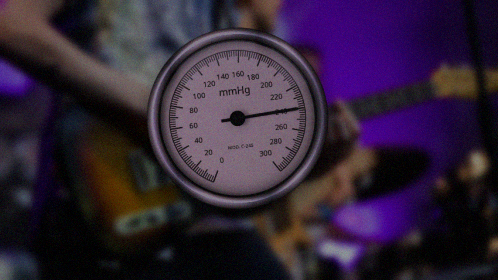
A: 240 mmHg
